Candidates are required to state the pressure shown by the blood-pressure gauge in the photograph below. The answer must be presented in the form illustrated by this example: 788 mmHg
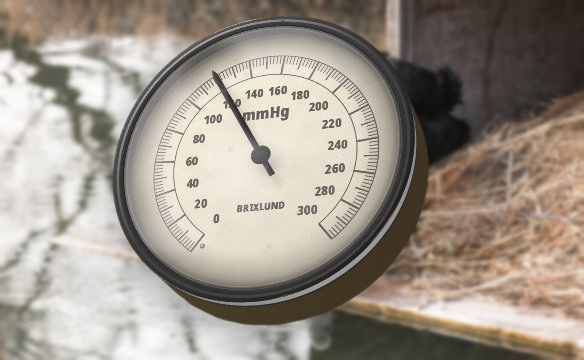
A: 120 mmHg
